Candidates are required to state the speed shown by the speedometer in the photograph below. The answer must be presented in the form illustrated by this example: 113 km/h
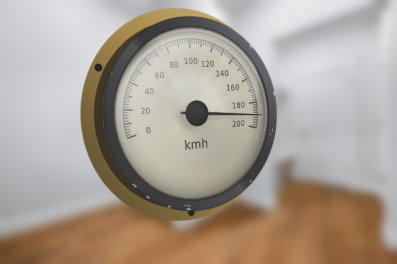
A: 190 km/h
